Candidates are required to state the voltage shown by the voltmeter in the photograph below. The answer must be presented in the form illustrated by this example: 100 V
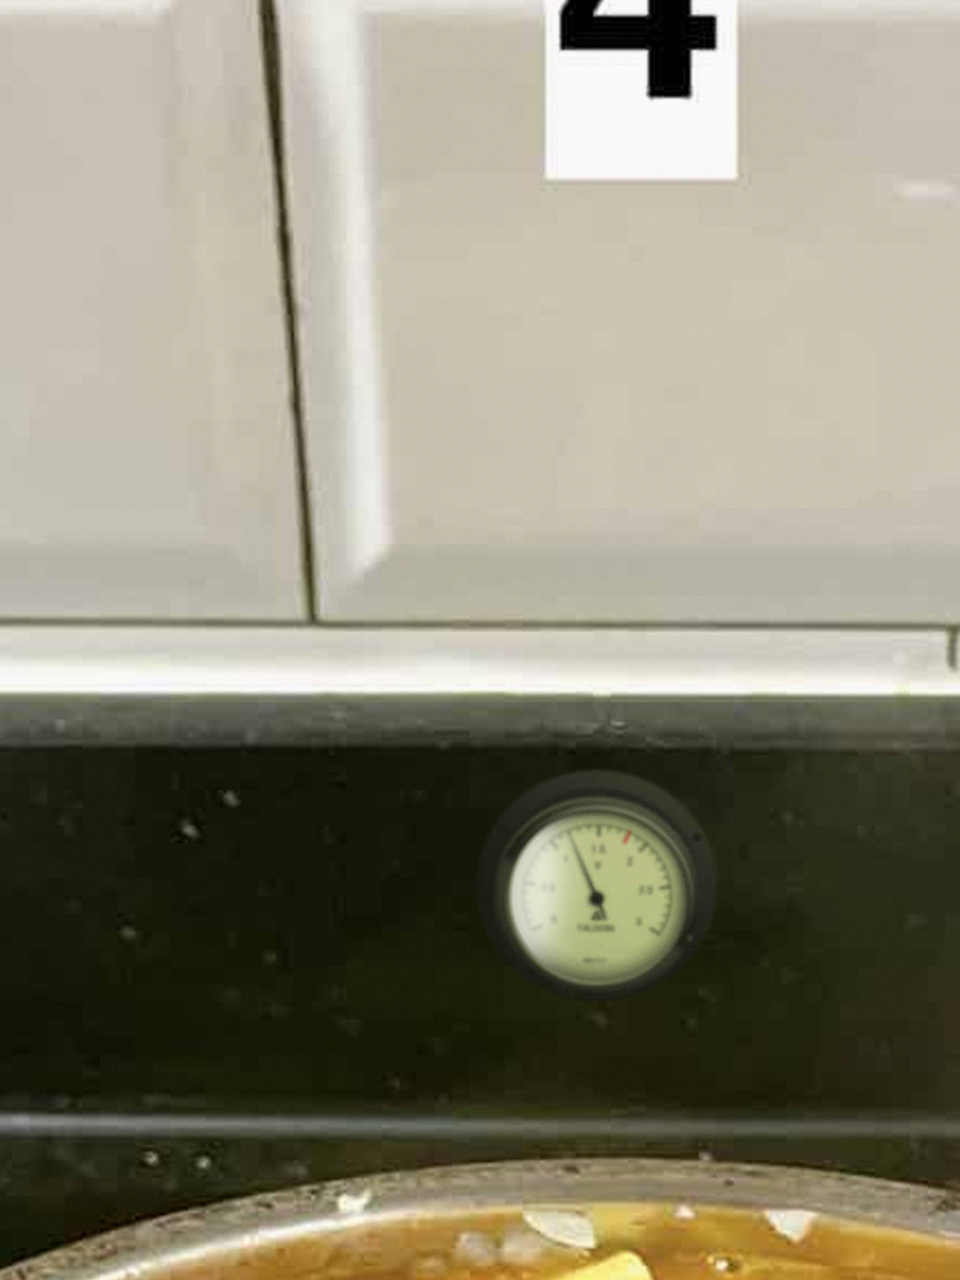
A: 1.2 V
